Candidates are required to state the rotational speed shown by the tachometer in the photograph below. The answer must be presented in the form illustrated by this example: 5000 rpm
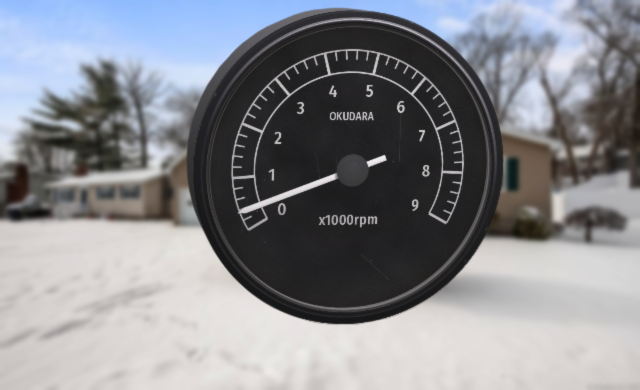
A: 400 rpm
